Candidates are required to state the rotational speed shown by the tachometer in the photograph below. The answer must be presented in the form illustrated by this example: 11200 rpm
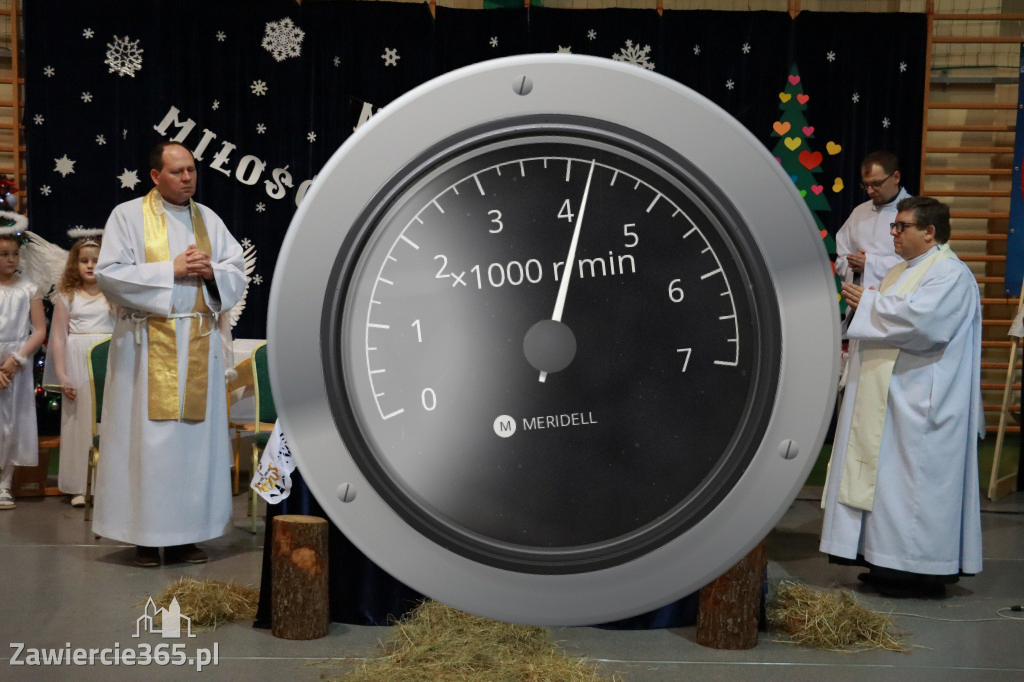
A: 4250 rpm
